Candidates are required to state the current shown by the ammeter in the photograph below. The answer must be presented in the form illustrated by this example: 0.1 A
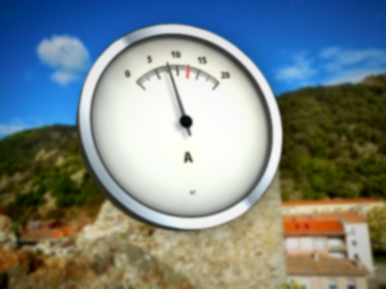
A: 7.5 A
